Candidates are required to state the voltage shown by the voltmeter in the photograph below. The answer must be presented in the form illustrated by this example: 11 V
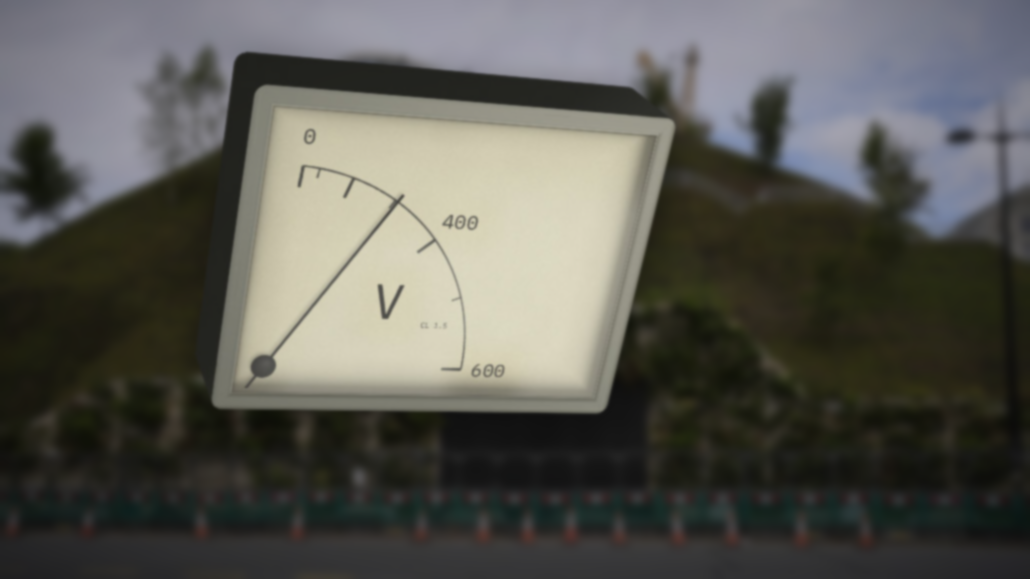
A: 300 V
